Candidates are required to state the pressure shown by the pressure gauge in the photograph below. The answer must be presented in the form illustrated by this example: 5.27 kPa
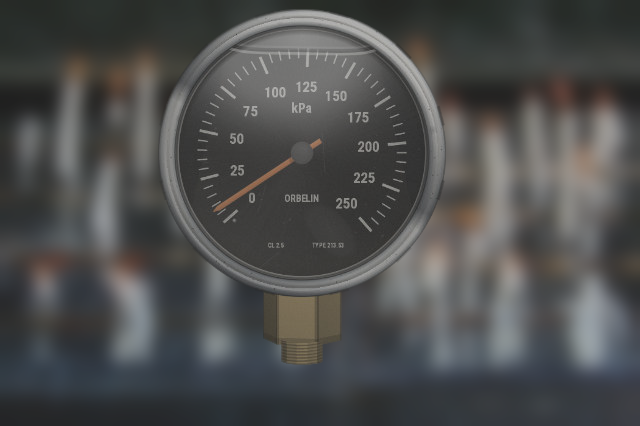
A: 7.5 kPa
